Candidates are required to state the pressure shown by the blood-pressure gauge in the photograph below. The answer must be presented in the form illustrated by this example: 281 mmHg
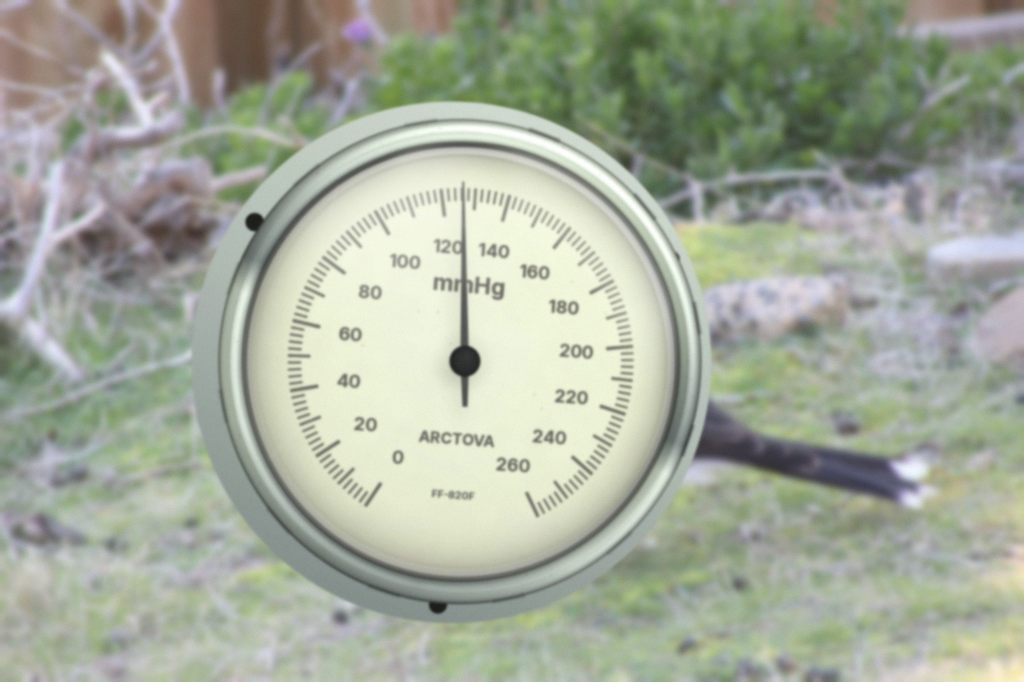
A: 126 mmHg
